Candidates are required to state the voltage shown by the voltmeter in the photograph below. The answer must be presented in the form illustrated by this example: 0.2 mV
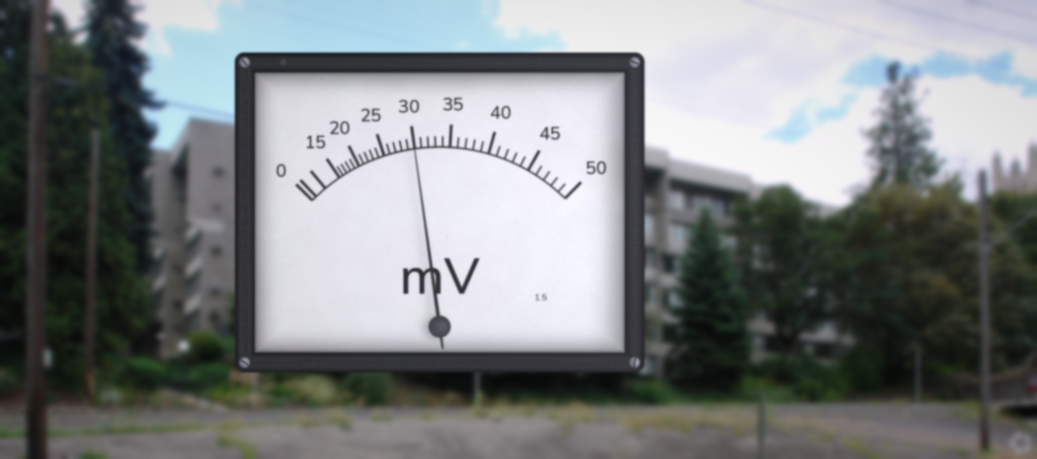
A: 30 mV
